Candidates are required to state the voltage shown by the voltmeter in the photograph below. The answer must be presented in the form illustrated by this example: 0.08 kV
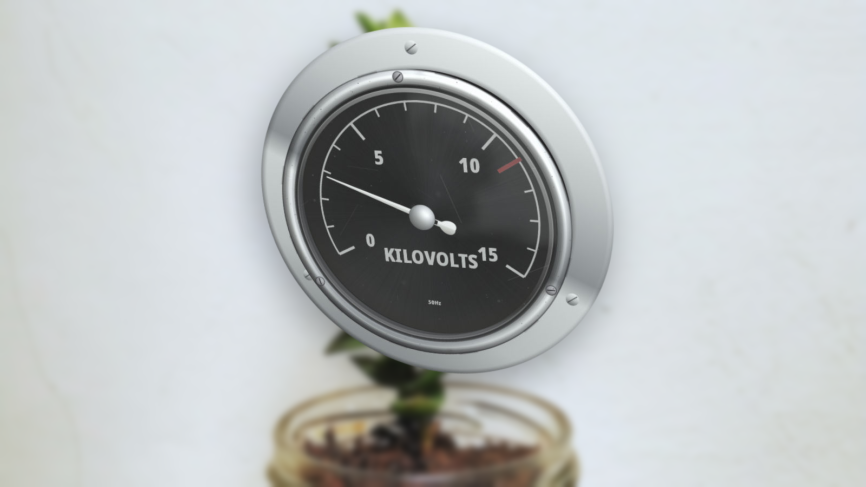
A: 3 kV
